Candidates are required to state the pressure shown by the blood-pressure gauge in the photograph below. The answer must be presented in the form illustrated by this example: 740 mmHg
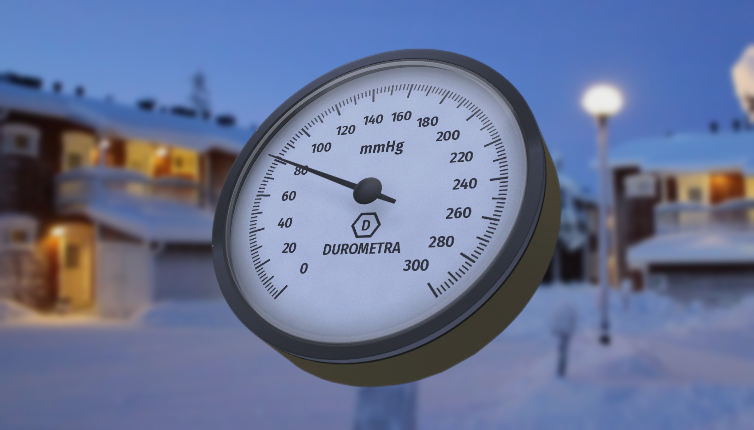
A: 80 mmHg
